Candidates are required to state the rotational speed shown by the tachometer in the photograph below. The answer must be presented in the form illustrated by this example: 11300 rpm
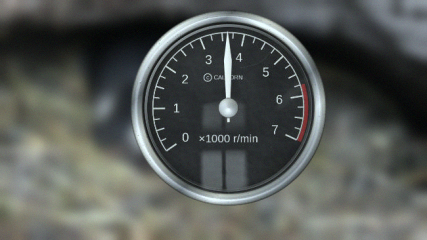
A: 3625 rpm
